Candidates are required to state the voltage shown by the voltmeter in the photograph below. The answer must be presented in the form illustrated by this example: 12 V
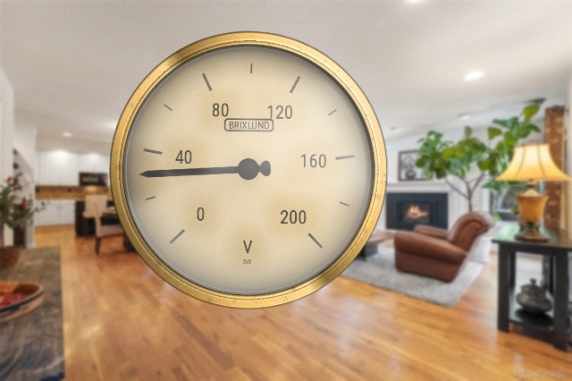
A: 30 V
